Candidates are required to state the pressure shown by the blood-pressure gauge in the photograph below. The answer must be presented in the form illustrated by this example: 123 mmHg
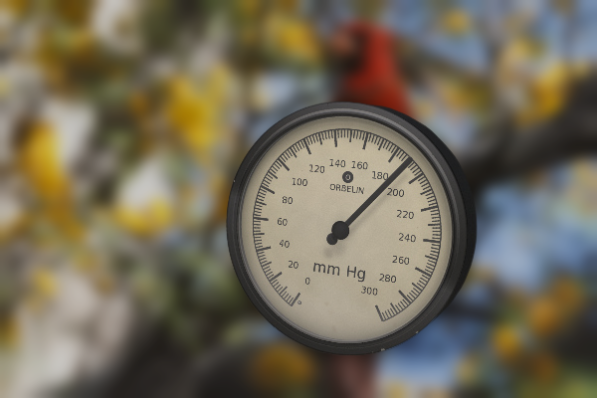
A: 190 mmHg
